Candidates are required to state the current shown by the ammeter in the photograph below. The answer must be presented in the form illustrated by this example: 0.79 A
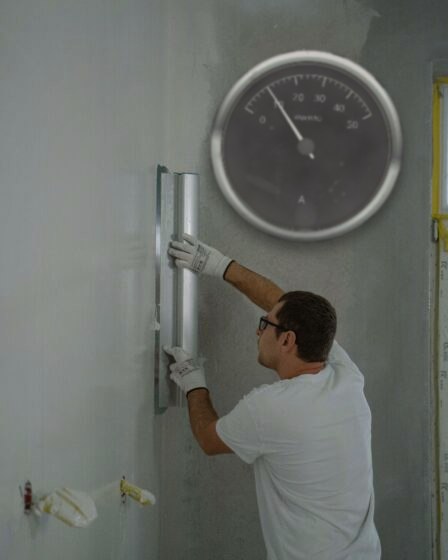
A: 10 A
